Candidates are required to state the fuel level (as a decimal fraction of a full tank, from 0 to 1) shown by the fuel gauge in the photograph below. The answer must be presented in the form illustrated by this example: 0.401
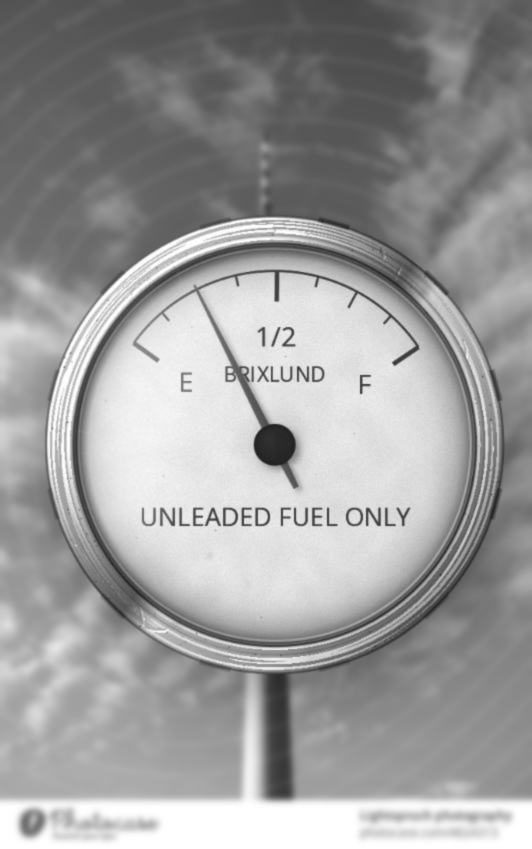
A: 0.25
